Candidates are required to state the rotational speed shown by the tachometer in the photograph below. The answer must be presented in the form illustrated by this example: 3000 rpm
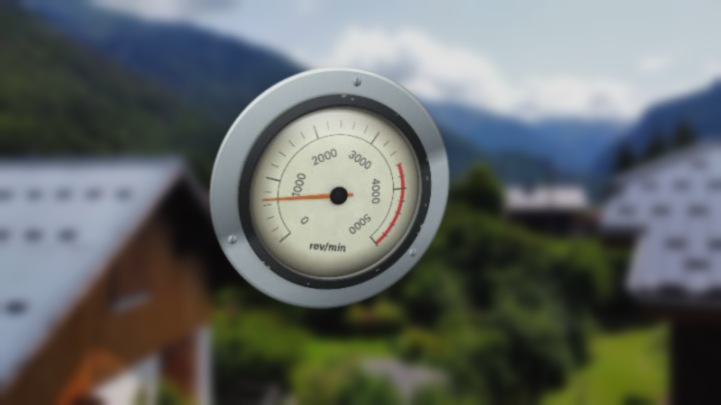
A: 700 rpm
